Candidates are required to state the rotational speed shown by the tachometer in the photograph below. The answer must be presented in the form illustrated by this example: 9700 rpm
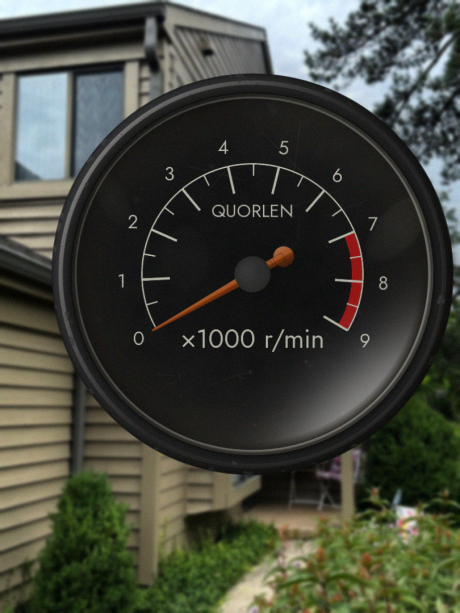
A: 0 rpm
